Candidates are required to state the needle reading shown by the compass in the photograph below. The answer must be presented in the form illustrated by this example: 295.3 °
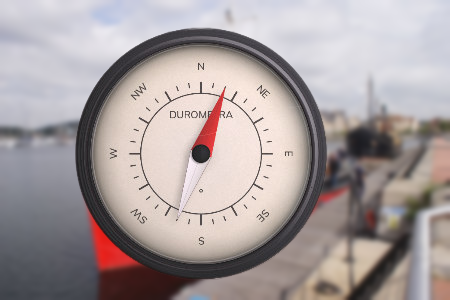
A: 20 °
